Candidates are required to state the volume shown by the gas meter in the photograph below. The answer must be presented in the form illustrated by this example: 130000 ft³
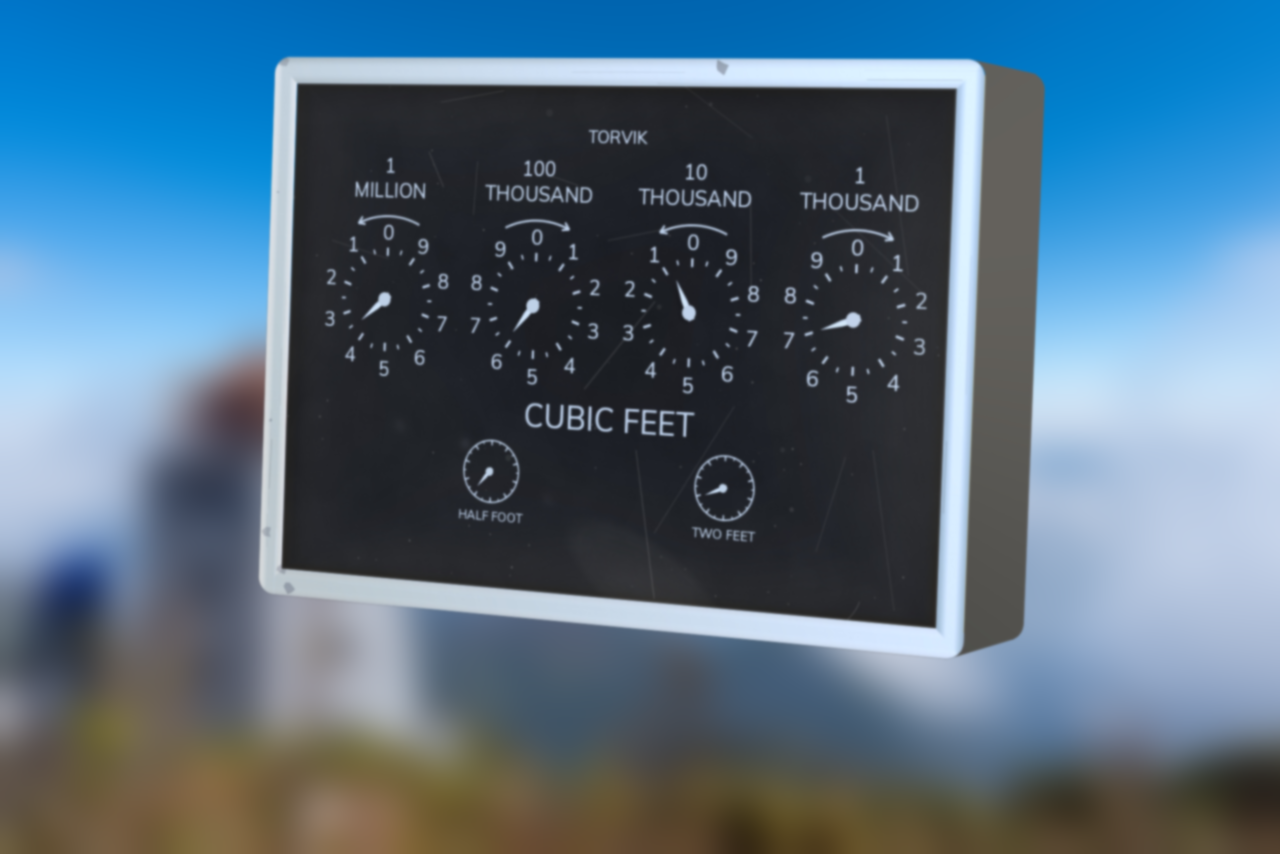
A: 360700 ft³
